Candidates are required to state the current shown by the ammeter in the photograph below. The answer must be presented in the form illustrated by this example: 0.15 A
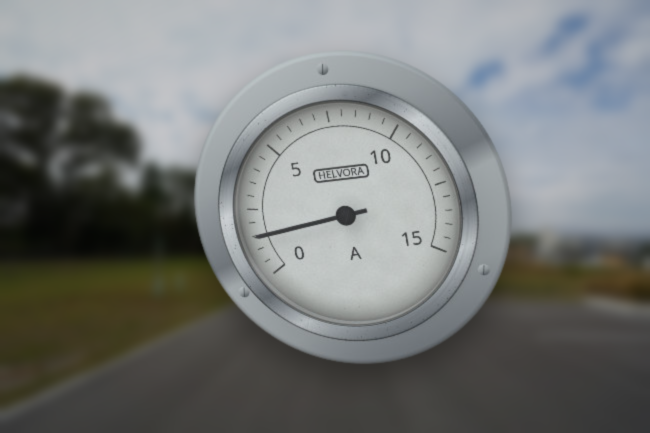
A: 1.5 A
